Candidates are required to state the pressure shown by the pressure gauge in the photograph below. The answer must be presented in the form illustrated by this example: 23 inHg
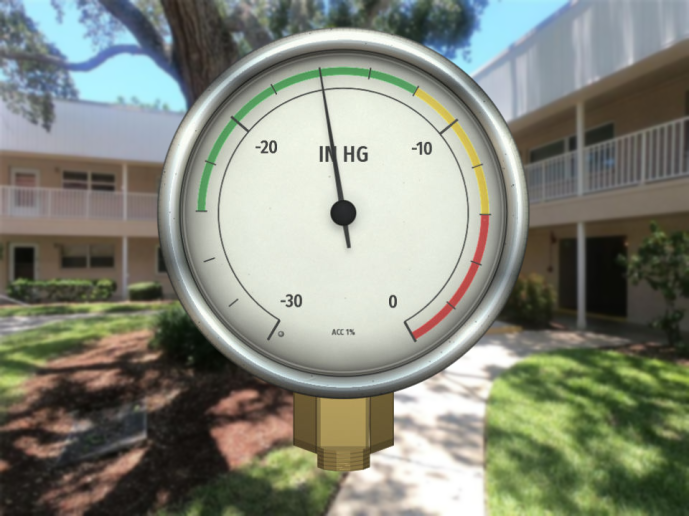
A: -16 inHg
